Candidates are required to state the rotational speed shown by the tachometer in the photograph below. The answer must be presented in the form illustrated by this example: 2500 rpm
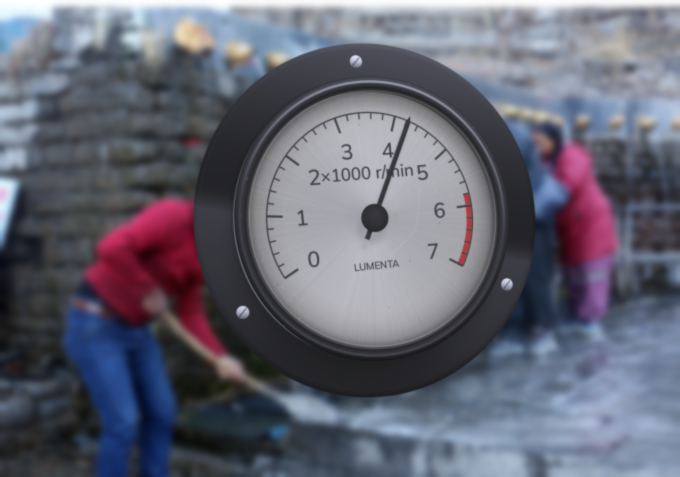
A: 4200 rpm
